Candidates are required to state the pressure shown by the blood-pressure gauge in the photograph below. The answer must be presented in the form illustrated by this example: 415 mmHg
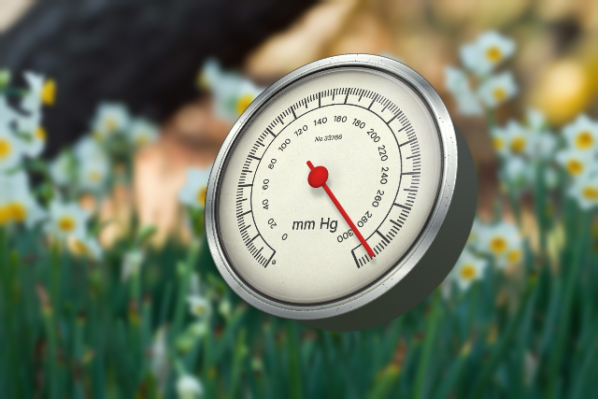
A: 290 mmHg
